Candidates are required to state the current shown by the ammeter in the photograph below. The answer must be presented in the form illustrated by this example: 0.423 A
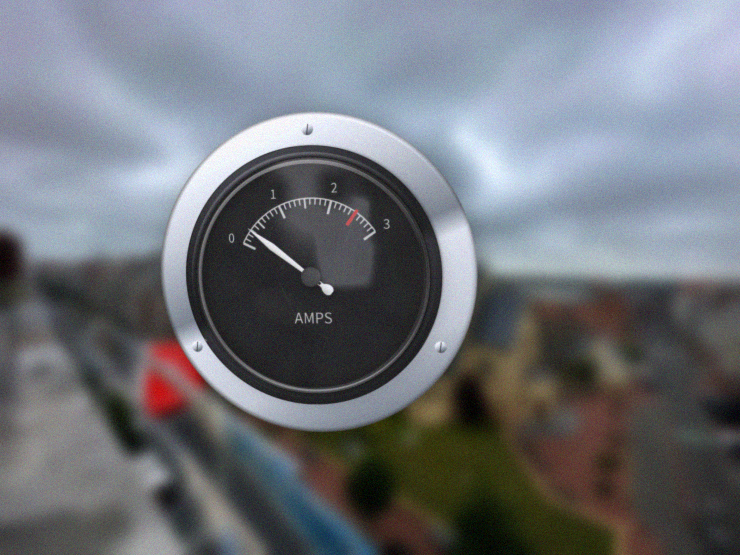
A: 0.3 A
